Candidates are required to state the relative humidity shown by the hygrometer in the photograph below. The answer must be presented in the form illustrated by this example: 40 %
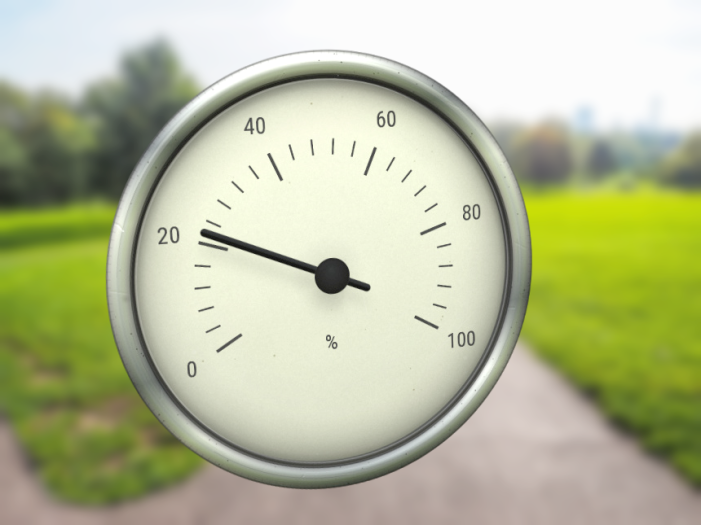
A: 22 %
